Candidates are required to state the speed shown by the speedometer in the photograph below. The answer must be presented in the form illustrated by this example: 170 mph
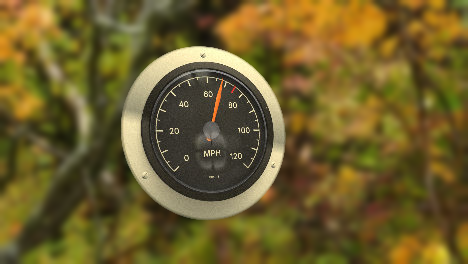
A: 67.5 mph
